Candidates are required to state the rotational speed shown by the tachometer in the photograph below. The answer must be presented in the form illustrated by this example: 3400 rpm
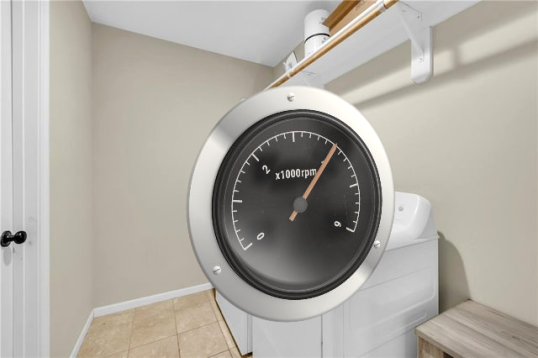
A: 4000 rpm
